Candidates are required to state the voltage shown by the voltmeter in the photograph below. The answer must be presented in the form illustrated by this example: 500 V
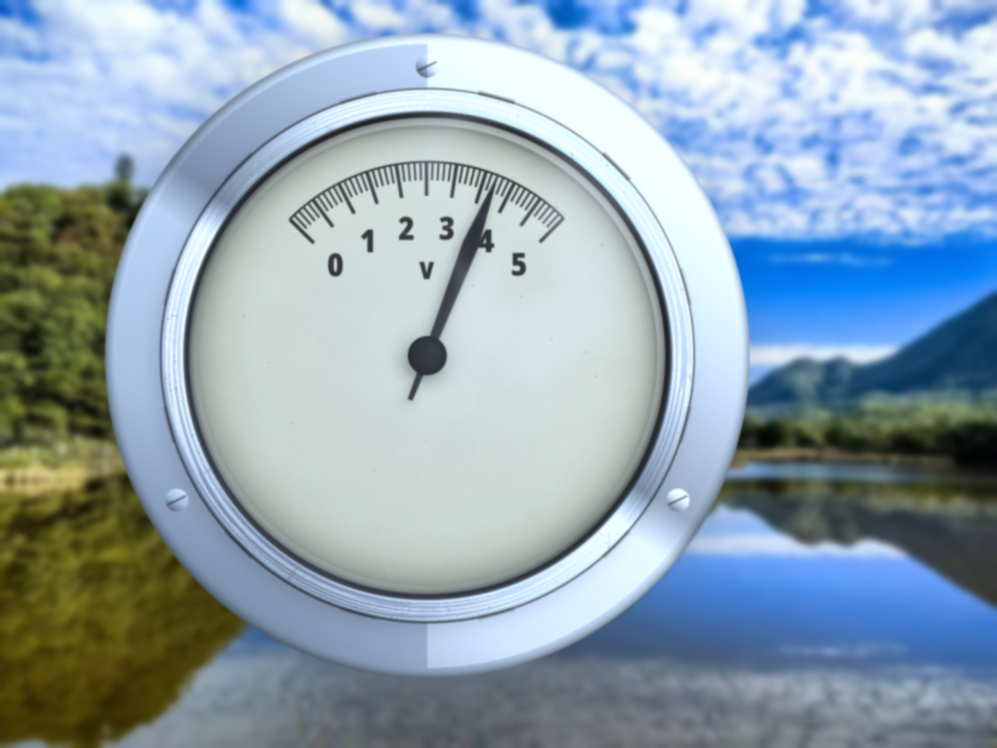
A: 3.7 V
